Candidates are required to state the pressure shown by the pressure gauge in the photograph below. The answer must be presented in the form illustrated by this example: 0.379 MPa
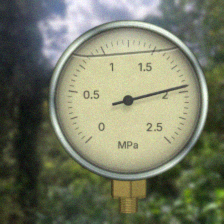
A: 1.95 MPa
